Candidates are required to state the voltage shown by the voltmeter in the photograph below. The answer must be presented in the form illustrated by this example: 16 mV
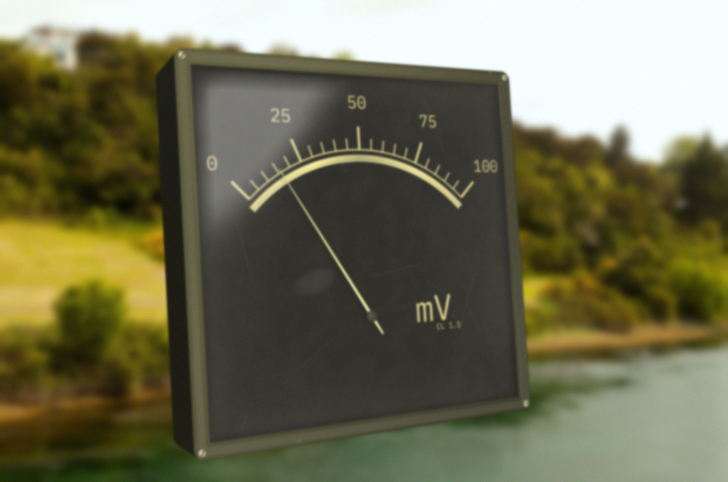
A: 15 mV
